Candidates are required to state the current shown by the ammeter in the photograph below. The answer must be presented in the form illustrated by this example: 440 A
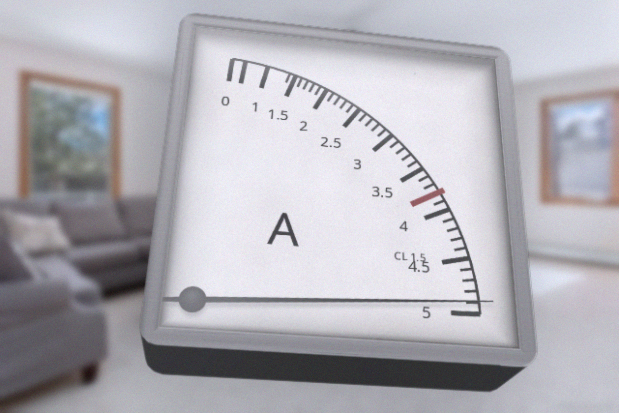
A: 4.9 A
